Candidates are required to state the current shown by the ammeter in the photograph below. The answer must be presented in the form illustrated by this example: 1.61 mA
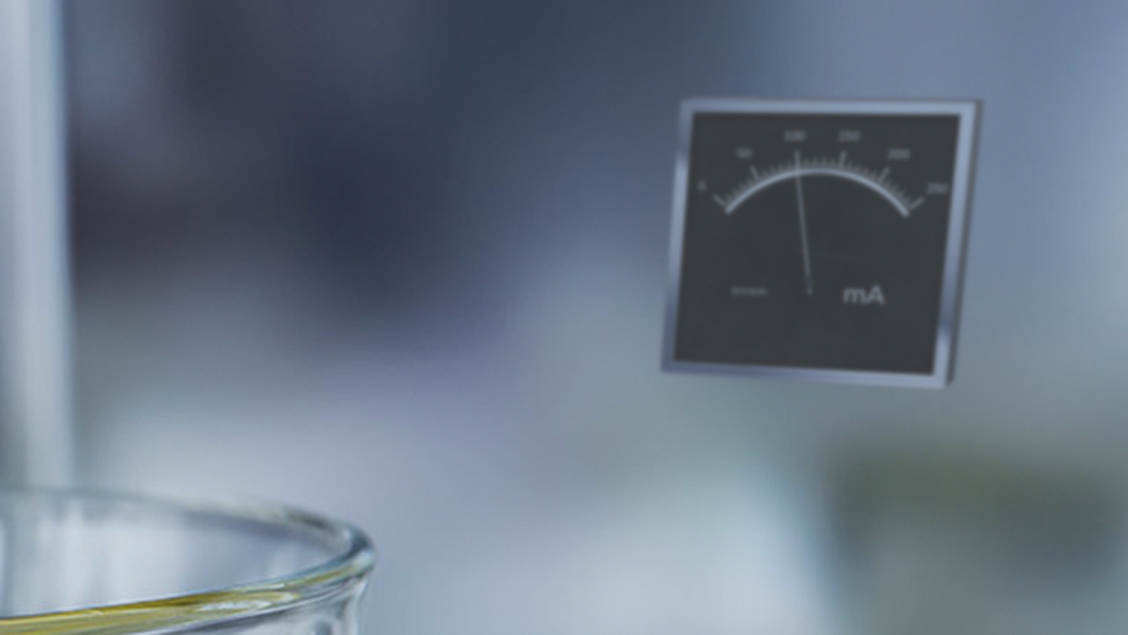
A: 100 mA
